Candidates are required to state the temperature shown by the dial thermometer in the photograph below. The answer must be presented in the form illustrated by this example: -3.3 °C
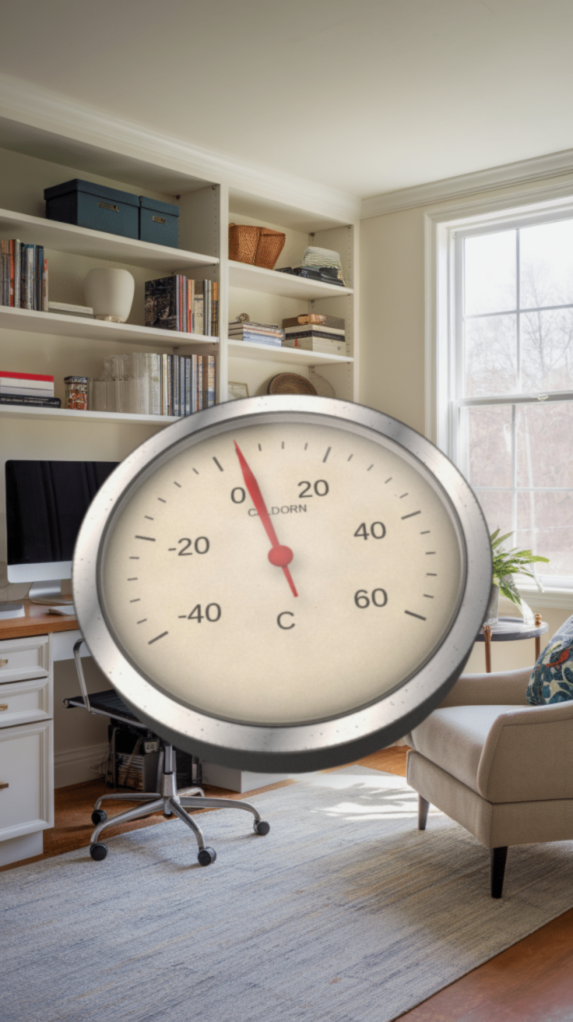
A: 4 °C
